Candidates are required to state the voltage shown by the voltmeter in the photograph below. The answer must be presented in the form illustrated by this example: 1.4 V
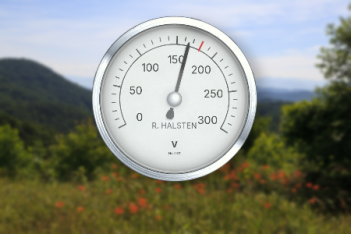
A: 165 V
